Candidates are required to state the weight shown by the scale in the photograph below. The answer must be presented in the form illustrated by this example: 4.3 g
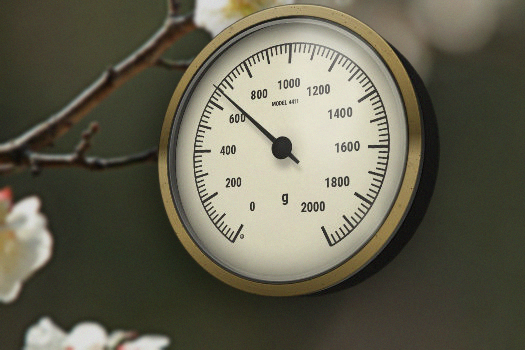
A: 660 g
